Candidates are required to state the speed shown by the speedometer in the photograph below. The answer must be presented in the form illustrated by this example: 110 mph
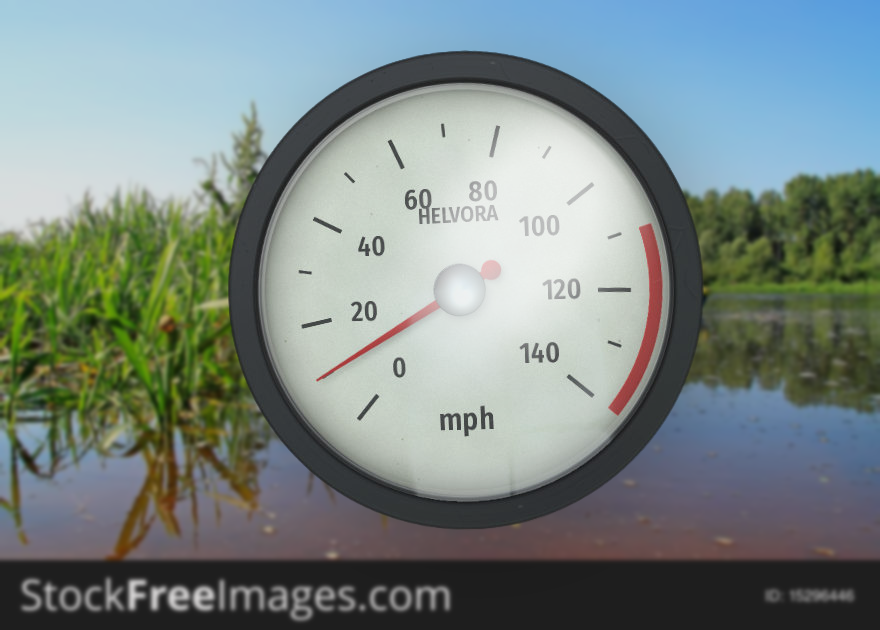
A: 10 mph
